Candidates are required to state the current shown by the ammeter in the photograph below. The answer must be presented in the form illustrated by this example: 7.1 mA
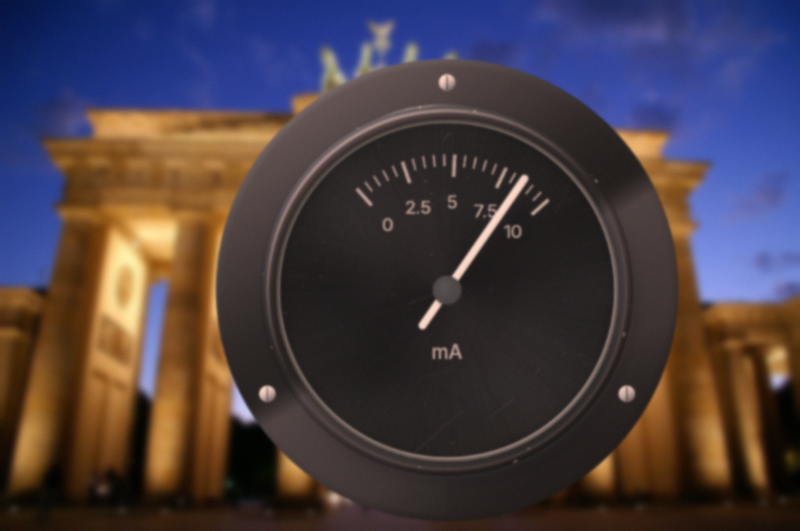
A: 8.5 mA
